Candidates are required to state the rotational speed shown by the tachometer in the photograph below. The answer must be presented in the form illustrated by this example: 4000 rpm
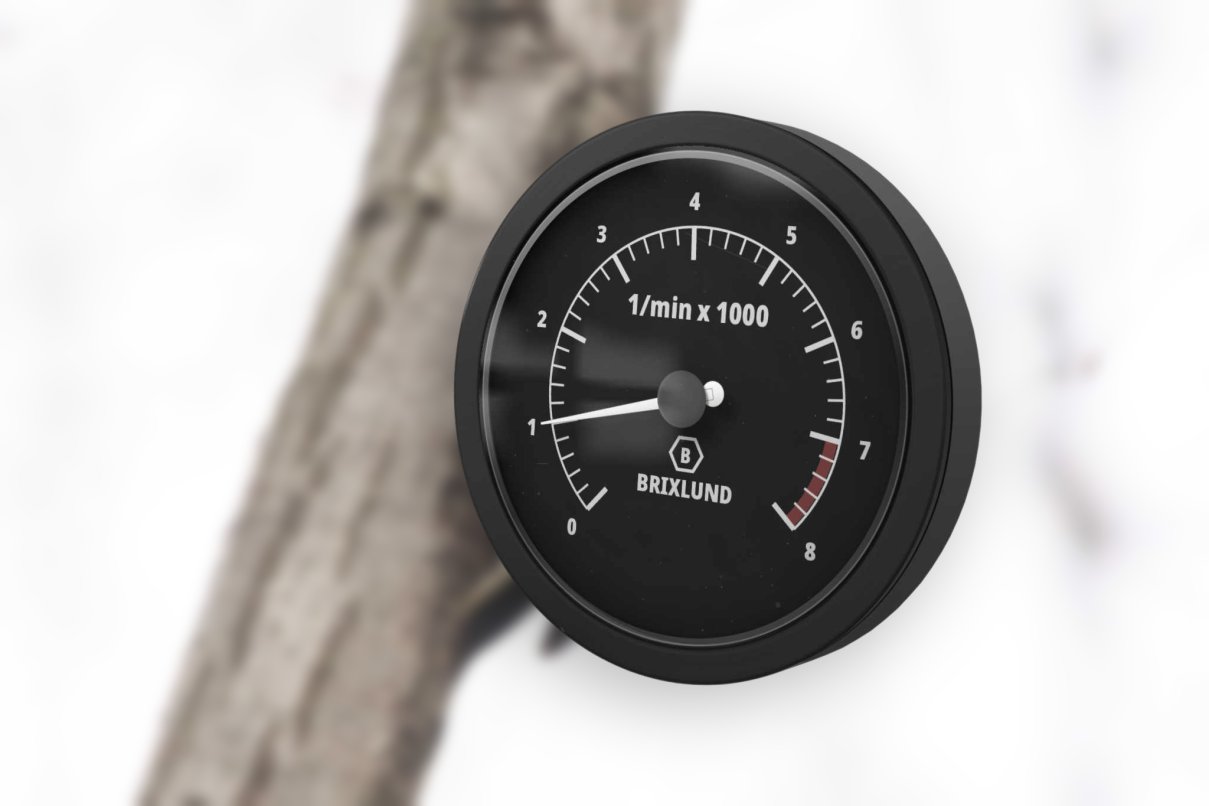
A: 1000 rpm
